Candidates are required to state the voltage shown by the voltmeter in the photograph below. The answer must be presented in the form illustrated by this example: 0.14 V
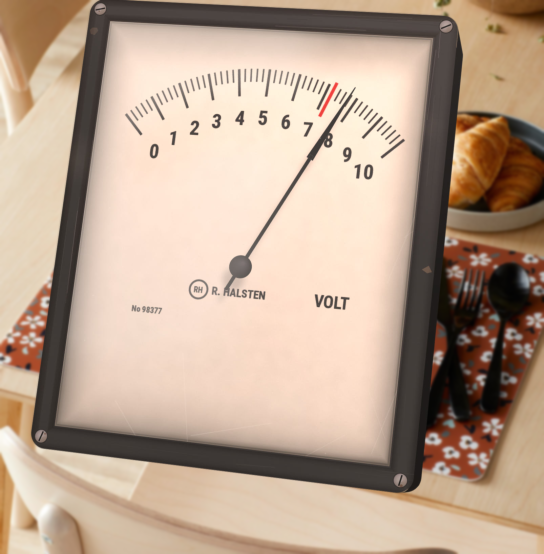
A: 7.8 V
